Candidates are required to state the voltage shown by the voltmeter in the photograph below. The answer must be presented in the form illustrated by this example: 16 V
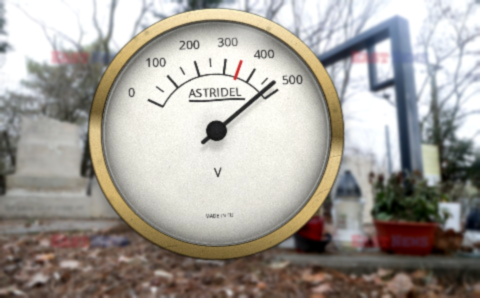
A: 475 V
